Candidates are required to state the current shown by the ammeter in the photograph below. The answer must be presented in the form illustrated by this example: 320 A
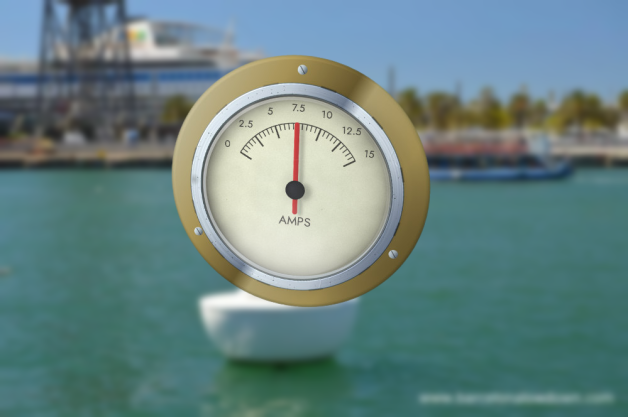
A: 7.5 A
